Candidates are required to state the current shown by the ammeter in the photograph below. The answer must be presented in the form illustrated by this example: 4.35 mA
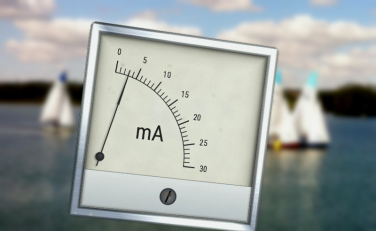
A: 3 mA
